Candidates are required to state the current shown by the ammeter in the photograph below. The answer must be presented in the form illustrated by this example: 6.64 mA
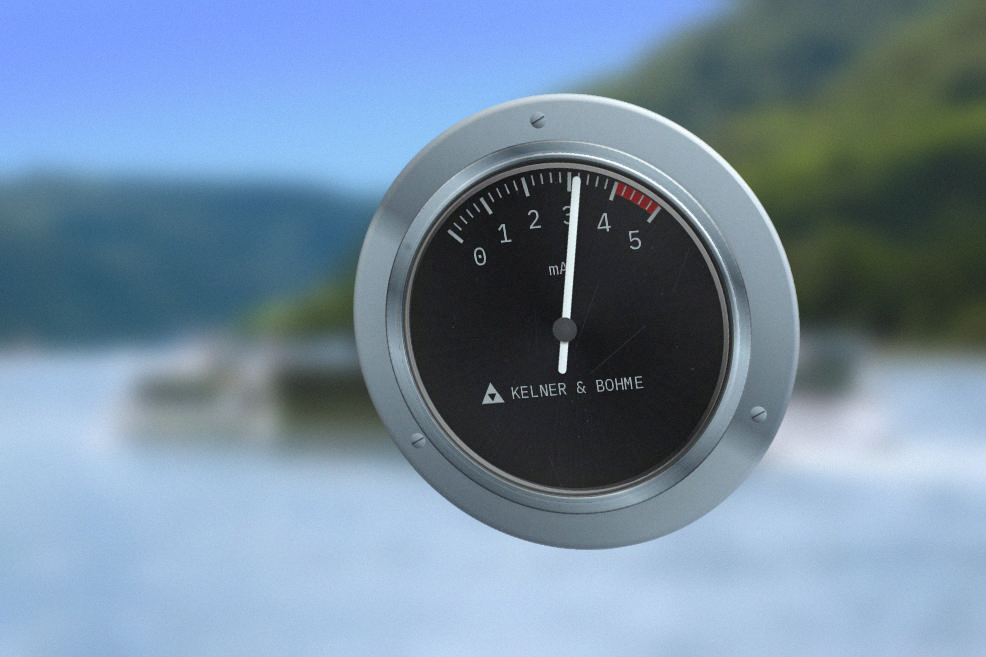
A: 3.2 mA
